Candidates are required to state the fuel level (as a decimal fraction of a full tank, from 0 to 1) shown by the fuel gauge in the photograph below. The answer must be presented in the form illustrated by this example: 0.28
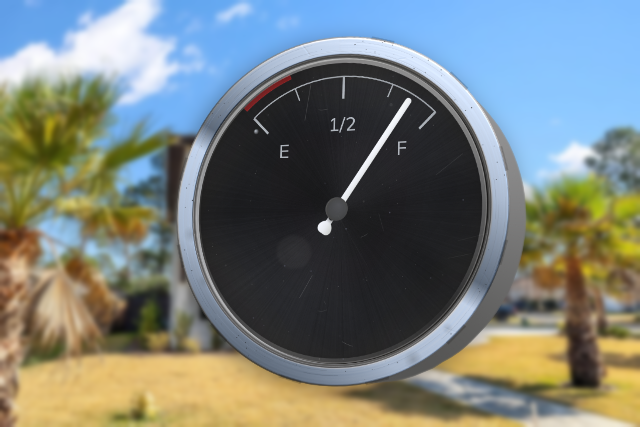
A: 0.875
